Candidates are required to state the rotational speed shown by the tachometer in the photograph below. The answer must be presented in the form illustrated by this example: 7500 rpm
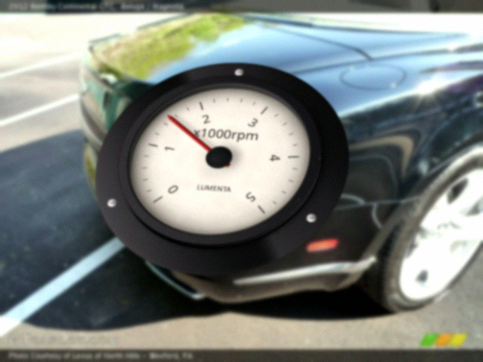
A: 1500 rpm
